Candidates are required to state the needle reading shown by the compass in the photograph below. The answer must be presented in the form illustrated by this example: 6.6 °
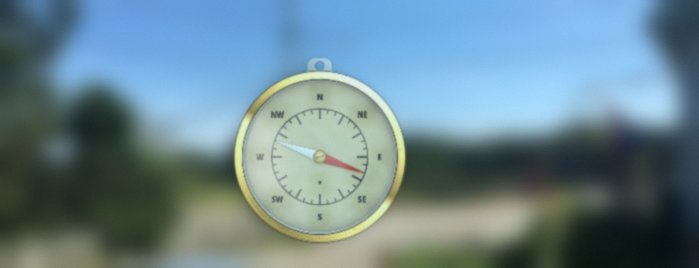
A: 110 °
